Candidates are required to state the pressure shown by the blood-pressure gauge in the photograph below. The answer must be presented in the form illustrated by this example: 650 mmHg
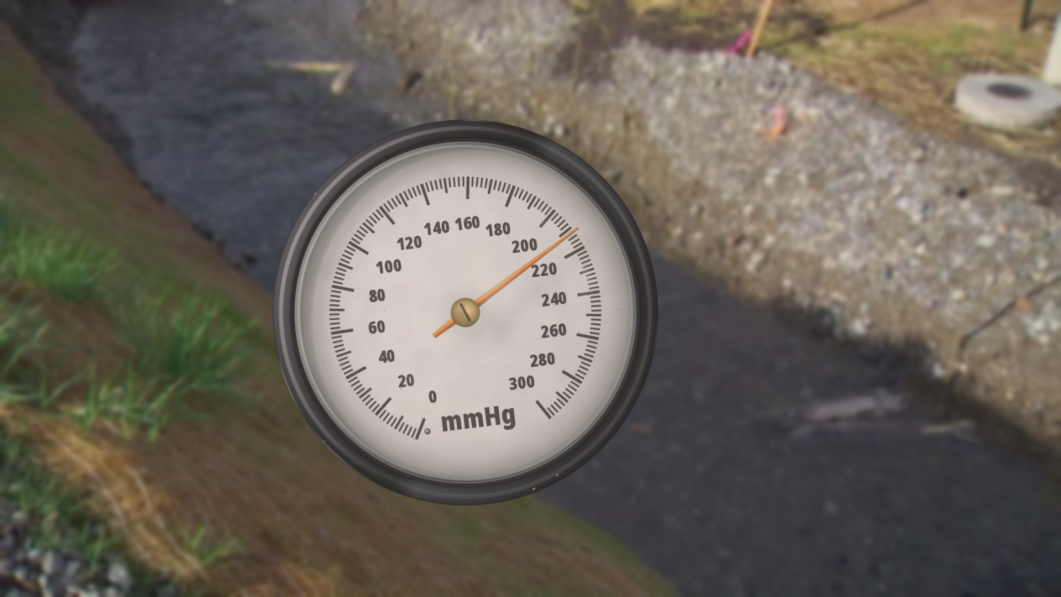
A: 212 mmHg
